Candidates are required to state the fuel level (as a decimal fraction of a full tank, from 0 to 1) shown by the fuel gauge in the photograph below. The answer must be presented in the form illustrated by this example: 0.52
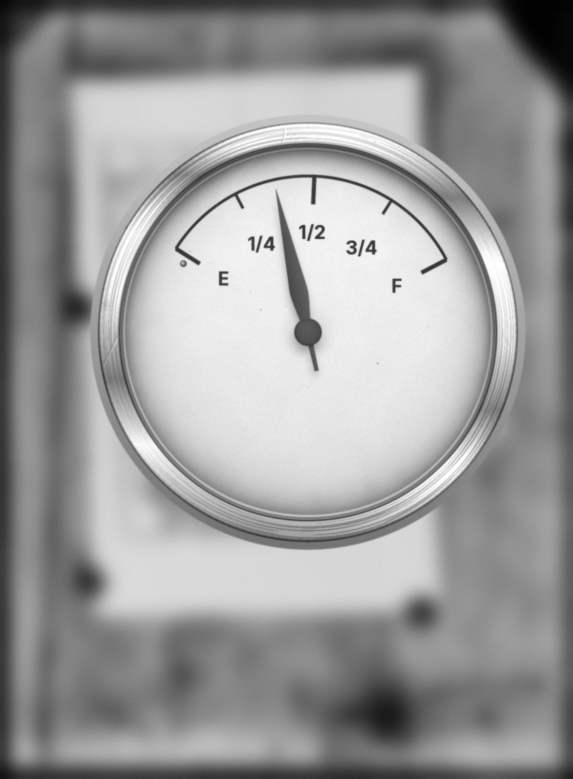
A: 0.375
